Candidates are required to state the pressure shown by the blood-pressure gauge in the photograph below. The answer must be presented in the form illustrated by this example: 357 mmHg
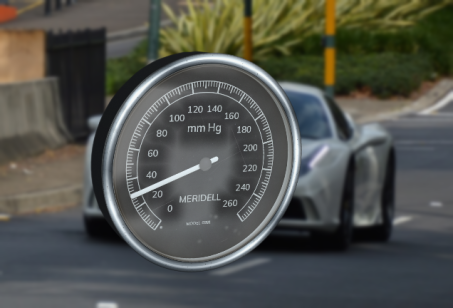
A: 30 mmHg
